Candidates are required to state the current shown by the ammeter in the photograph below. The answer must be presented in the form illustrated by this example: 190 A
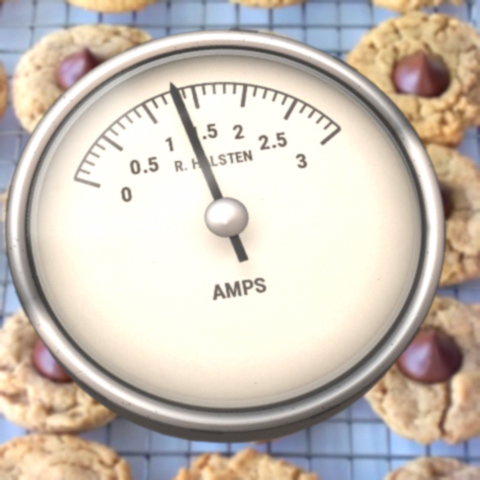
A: 1.3 A
